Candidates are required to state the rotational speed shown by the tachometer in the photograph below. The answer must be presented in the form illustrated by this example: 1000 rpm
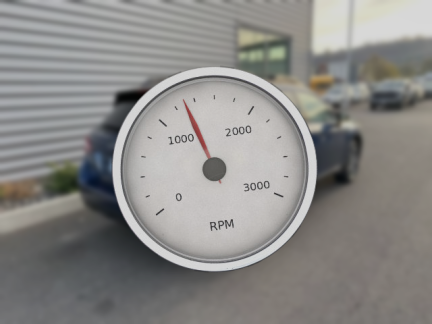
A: 1300 rpm
